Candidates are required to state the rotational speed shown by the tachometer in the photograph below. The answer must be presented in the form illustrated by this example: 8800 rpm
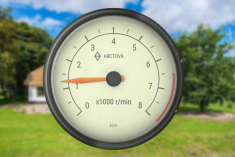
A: 1250 rpm
